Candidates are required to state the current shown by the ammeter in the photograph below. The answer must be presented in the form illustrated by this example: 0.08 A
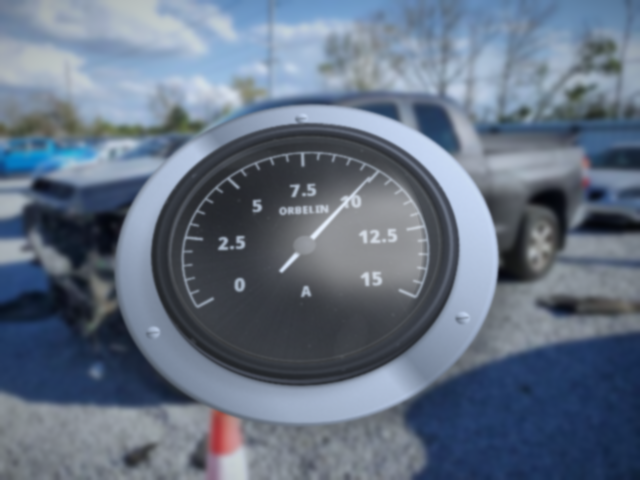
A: 10 A
